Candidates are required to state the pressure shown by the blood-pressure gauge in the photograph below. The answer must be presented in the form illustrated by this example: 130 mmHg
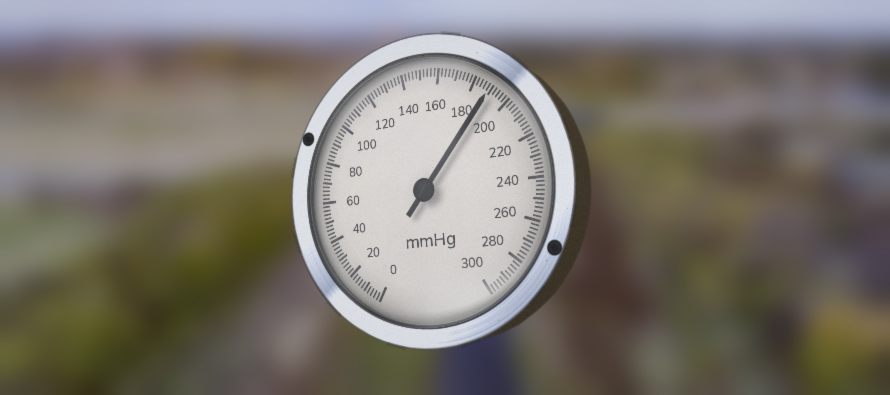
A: 190 mmHg
